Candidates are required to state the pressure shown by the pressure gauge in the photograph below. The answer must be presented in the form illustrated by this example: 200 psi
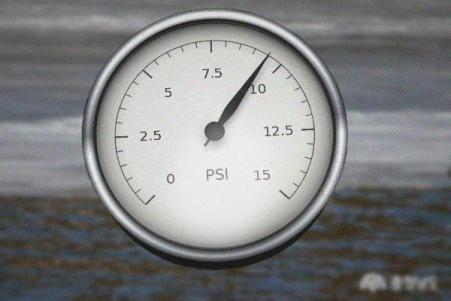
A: 9.5 psi
